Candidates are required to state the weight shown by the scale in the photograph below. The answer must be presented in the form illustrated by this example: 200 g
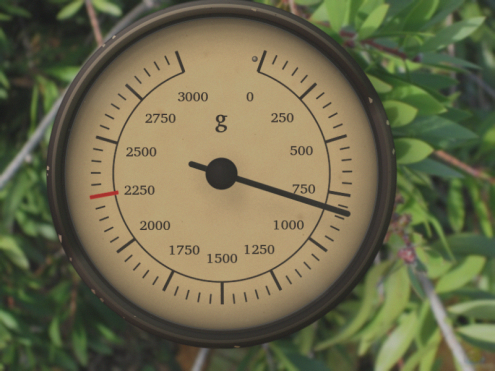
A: 825 g
